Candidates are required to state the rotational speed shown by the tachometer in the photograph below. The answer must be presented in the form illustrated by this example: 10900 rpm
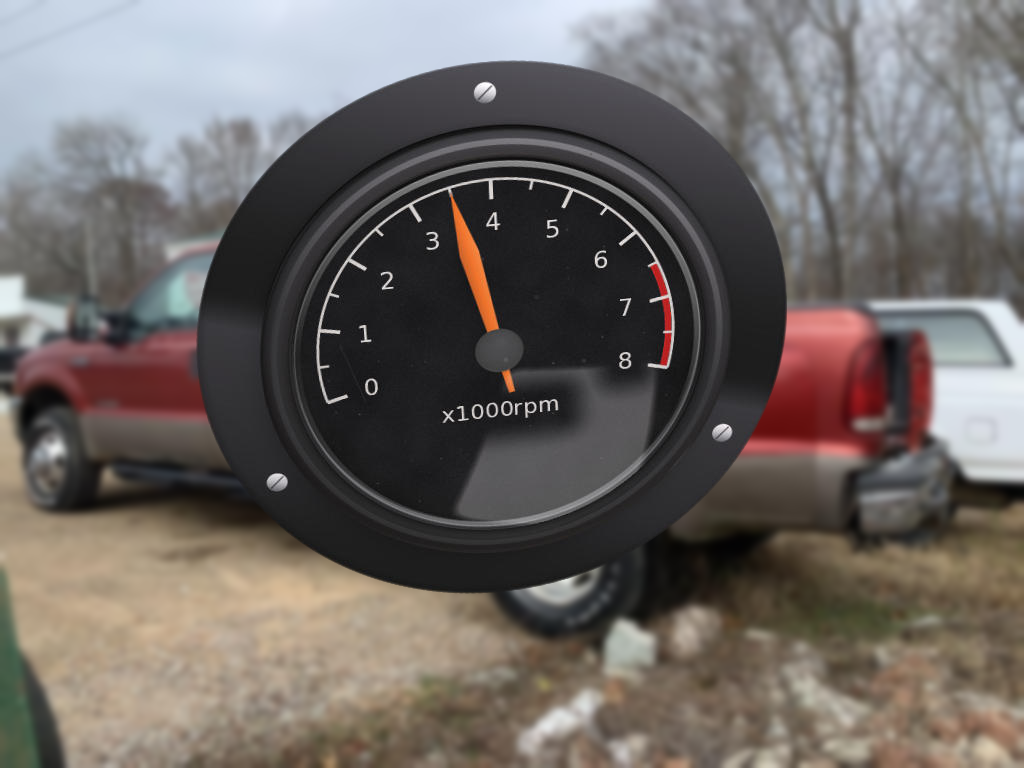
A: 3500 rpm
